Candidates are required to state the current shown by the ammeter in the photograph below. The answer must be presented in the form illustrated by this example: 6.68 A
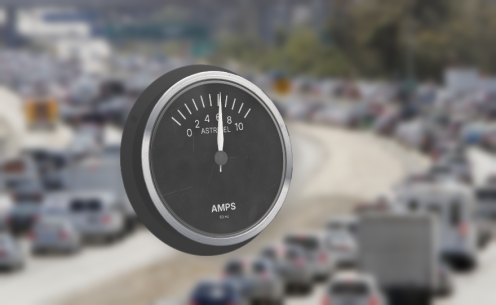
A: 6 A
